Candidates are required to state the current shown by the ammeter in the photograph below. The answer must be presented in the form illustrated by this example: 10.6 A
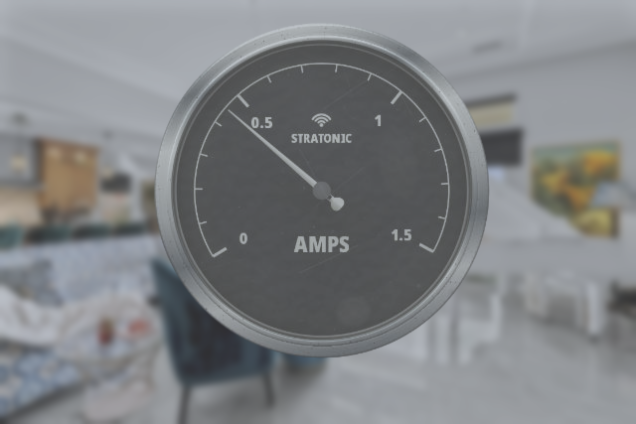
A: 0.45 A
